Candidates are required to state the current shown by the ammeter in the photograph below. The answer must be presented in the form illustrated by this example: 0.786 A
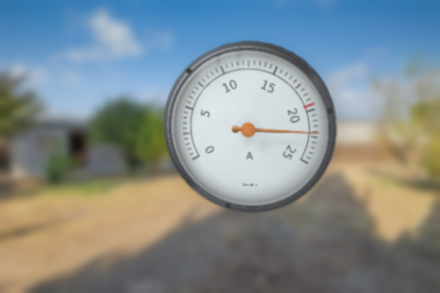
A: 22 A
